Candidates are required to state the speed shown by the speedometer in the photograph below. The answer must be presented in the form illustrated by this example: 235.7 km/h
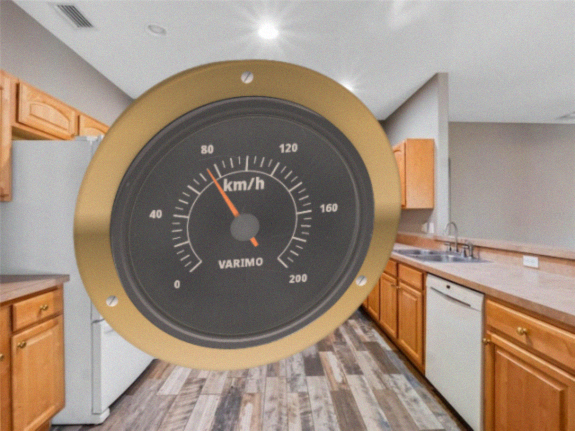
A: 75 km/h
